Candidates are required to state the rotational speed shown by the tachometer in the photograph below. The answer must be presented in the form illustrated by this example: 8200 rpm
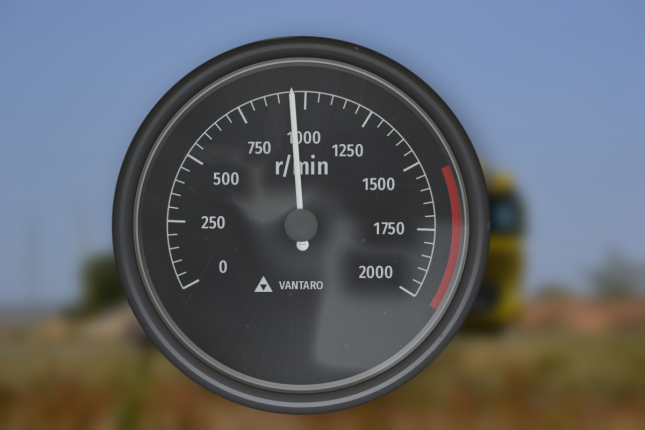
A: 950 rpm
